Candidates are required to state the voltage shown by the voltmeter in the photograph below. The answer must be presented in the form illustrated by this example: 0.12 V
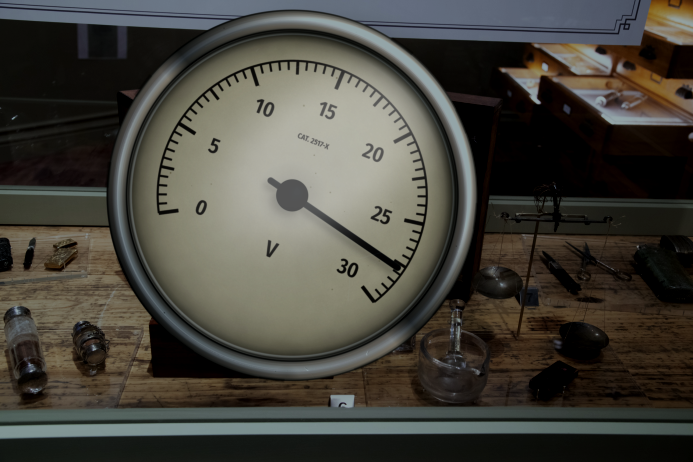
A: 27.75 V
